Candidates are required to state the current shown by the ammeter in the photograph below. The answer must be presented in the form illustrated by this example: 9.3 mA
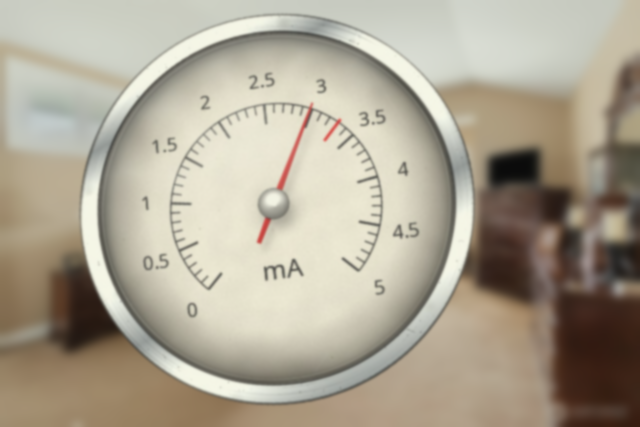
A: 3 mA
